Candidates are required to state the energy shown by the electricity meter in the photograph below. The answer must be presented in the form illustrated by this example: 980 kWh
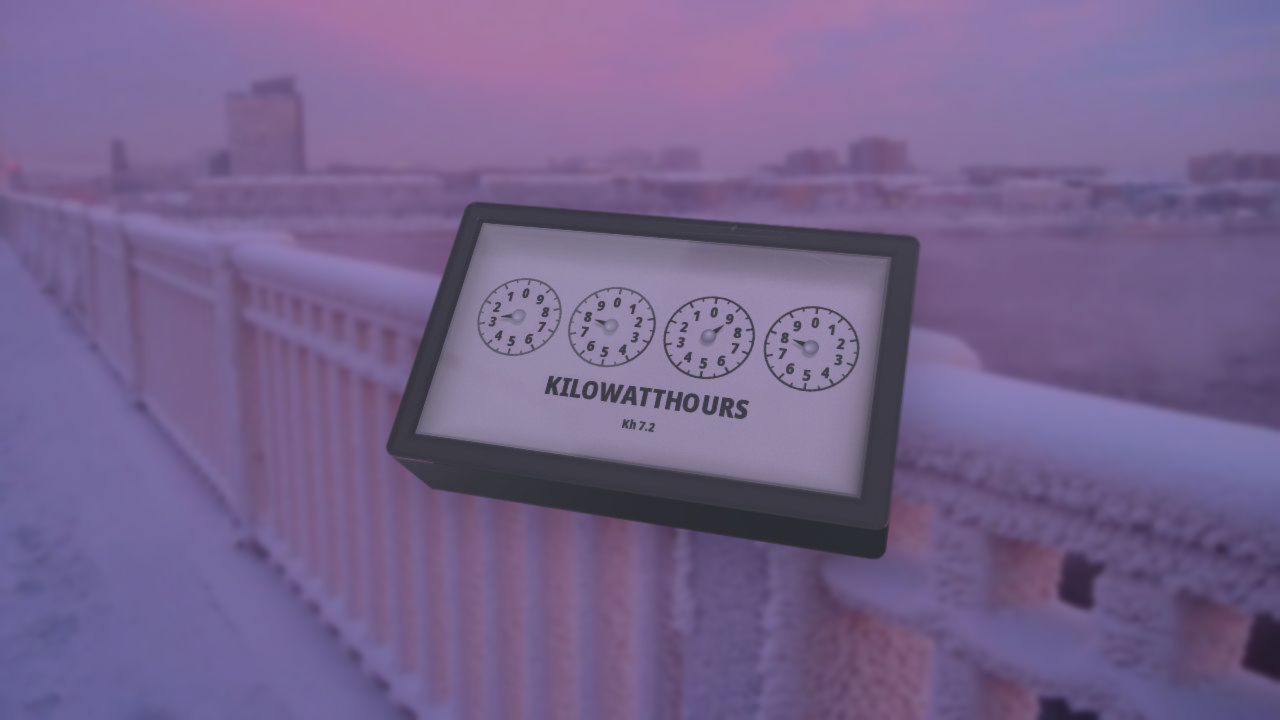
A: 2788 kWh
